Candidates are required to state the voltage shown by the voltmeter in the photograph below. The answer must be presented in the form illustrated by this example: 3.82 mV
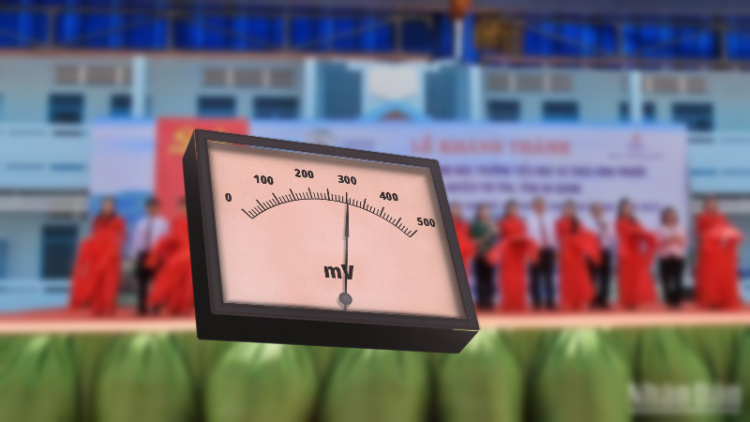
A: 300 mV
